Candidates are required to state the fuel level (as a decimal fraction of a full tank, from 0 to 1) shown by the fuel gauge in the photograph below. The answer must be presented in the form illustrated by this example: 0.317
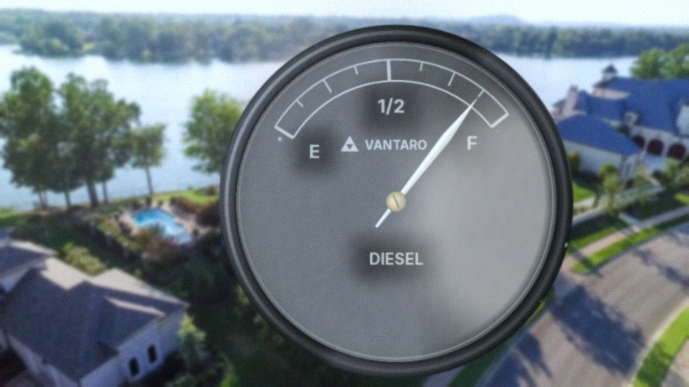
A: 0.875
